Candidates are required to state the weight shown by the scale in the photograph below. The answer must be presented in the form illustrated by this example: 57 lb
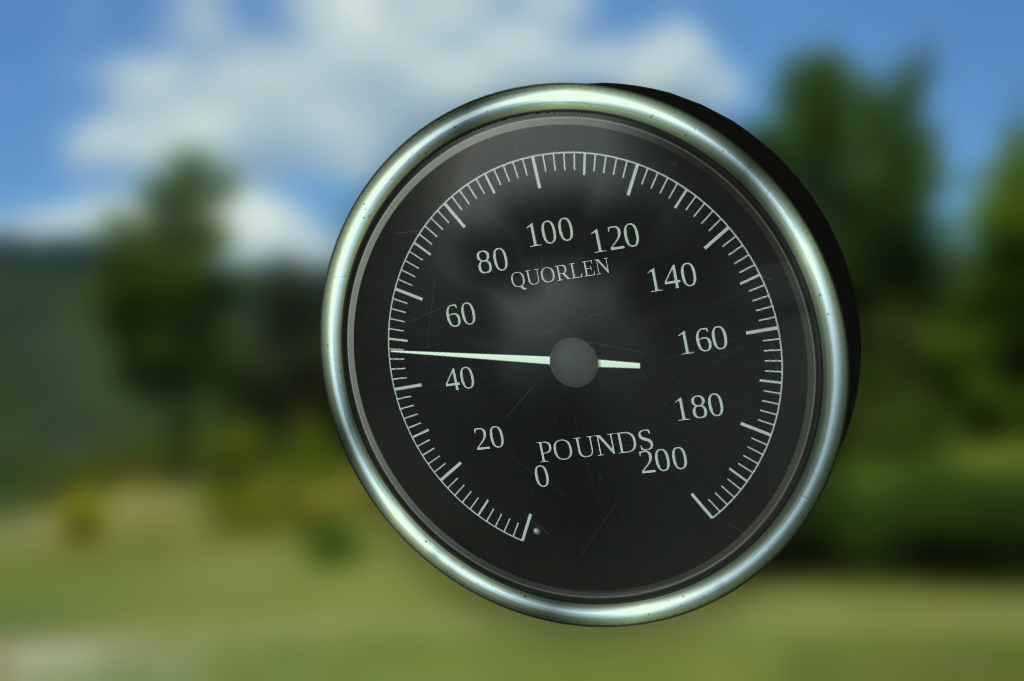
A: 48 lb
